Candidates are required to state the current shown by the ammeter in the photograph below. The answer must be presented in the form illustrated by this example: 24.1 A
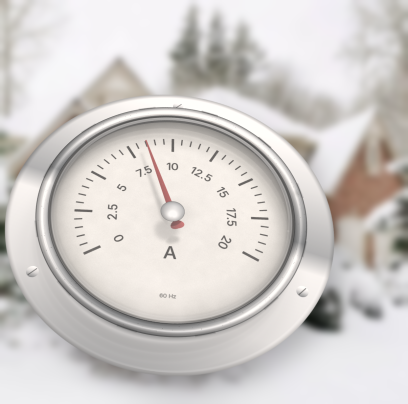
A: 8.5 A
